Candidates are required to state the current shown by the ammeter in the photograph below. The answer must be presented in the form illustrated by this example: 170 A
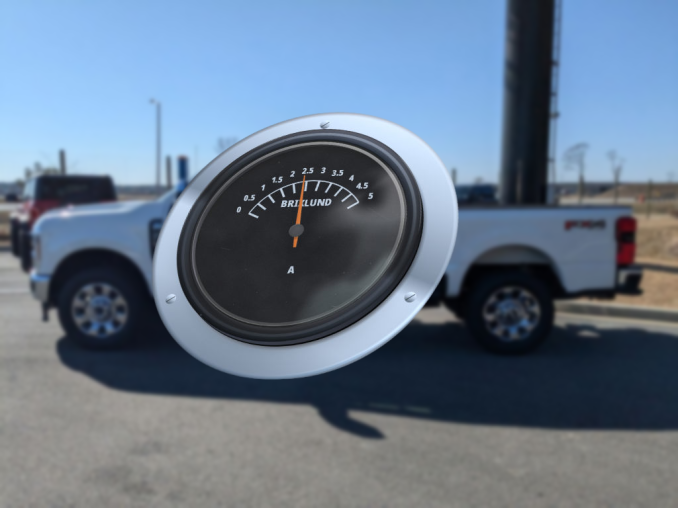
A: 2.5 A
